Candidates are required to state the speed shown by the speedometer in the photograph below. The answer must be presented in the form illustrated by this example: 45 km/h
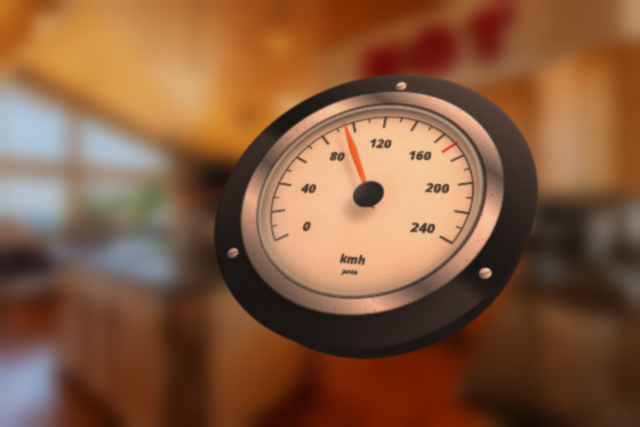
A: 95 km/h
